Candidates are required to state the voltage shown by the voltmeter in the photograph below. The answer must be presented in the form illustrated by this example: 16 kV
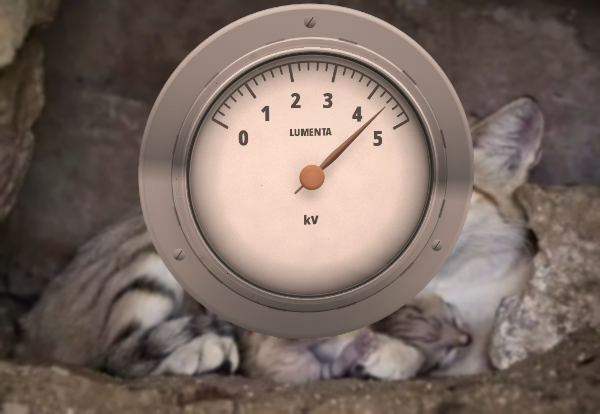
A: 4.4 kV
